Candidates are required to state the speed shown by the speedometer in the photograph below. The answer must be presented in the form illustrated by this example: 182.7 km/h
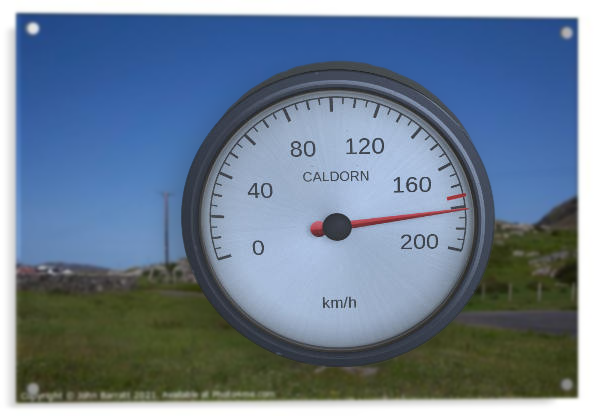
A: 180 km/h
